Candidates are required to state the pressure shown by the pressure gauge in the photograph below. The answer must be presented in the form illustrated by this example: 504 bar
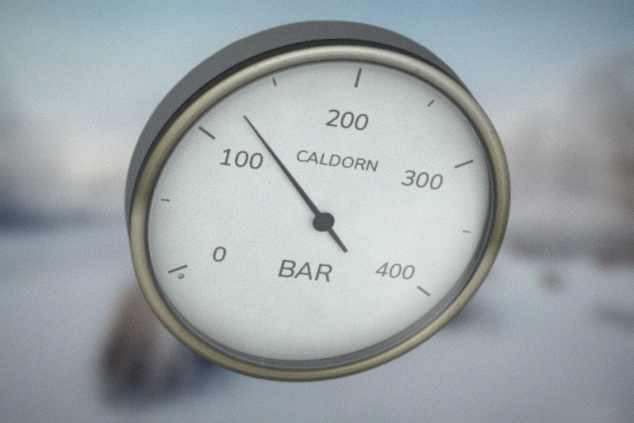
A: 125 bar
